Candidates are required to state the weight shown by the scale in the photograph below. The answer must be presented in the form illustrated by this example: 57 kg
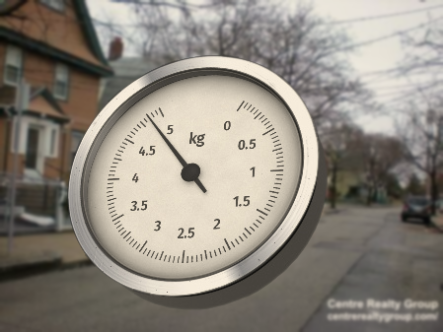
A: 4.85 kg
